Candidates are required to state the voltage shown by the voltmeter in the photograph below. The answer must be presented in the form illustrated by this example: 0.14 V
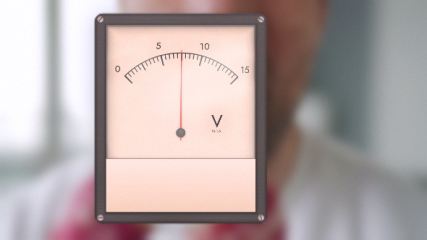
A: 7.5 V
